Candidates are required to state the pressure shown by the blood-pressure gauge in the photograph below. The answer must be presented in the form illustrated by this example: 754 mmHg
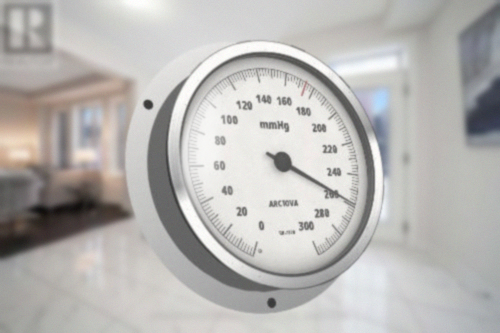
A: 260 mmHg
